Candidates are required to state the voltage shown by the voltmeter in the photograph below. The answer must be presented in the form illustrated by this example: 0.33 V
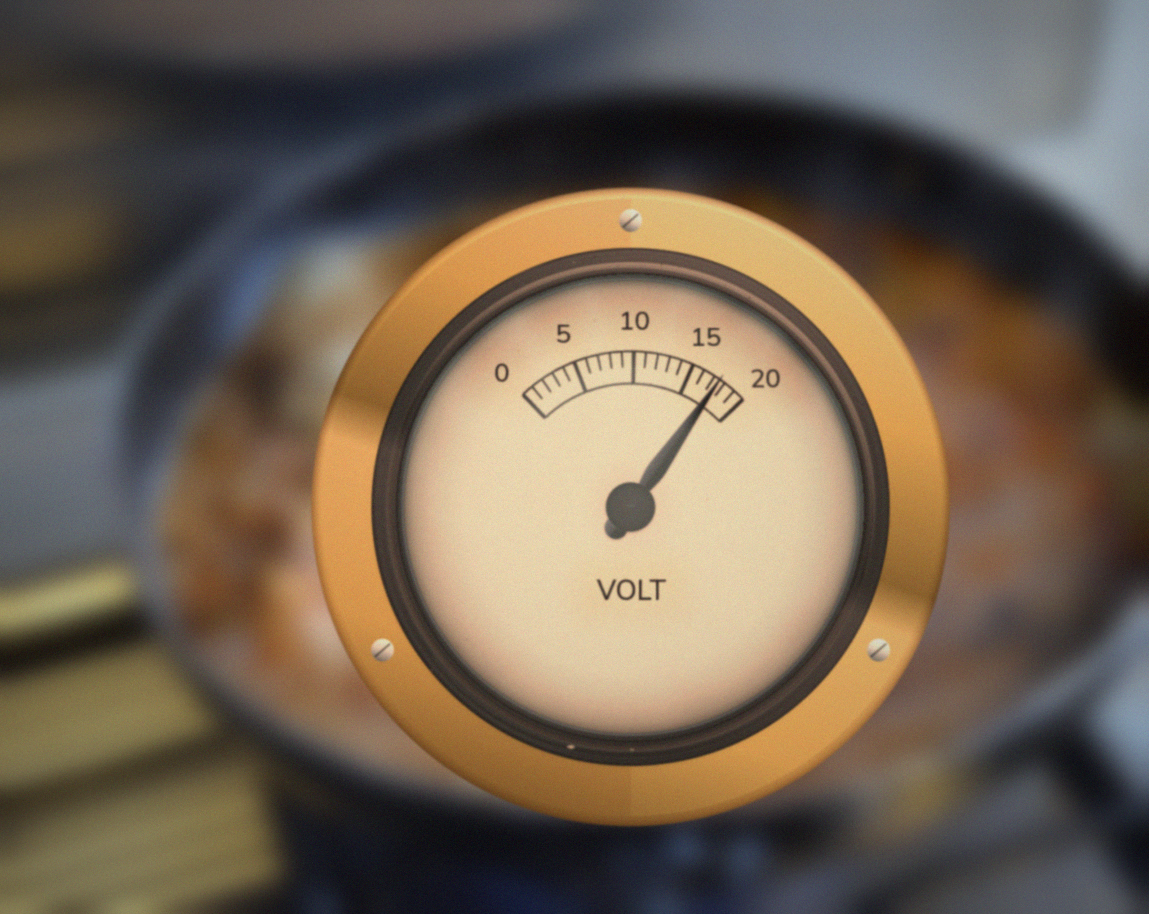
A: 17.5 V
